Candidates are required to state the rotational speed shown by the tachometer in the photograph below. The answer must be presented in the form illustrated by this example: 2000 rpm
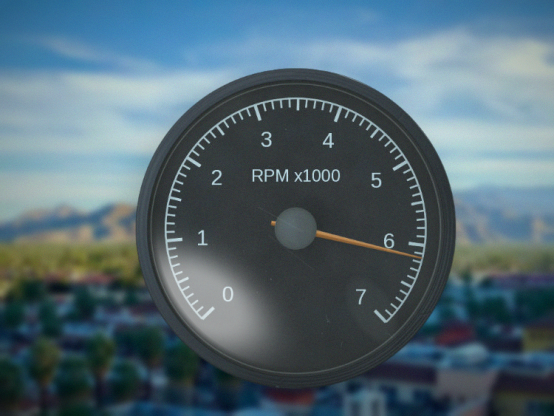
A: 6150 rpm
